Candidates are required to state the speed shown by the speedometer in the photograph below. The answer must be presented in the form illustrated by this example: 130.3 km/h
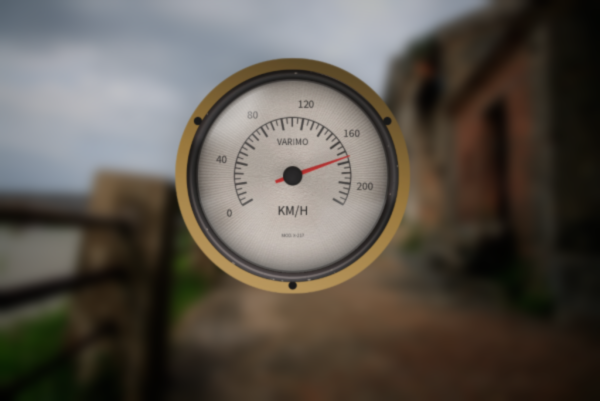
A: 175 km/h
